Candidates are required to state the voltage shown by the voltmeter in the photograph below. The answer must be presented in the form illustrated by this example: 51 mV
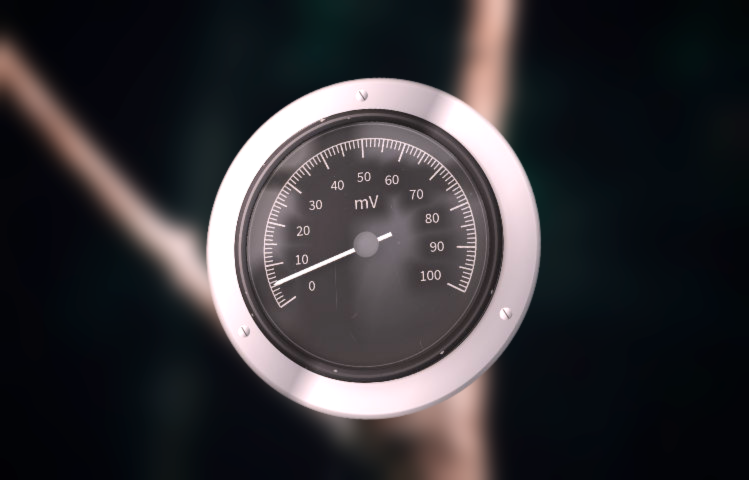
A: 5 mV
